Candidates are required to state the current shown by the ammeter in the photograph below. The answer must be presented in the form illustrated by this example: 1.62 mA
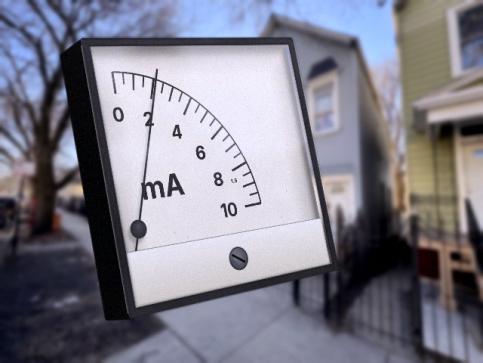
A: 2 mA
